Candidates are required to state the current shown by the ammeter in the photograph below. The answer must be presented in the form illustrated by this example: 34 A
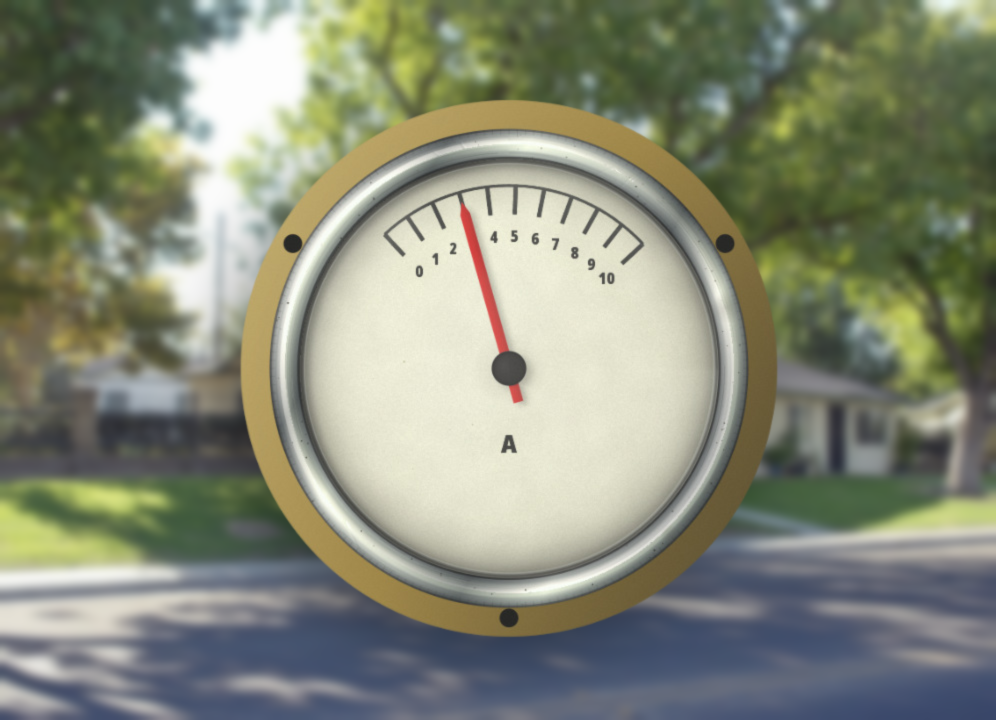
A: 3 A
